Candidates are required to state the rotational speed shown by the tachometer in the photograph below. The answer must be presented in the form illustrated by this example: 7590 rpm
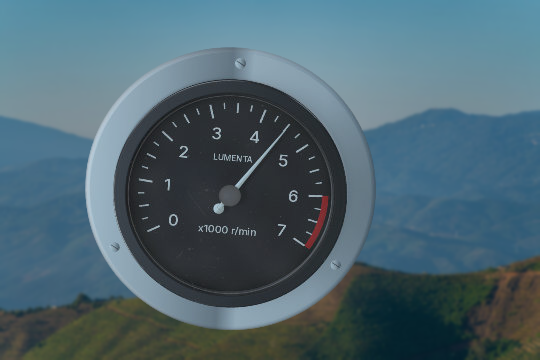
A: 4500 rpm
